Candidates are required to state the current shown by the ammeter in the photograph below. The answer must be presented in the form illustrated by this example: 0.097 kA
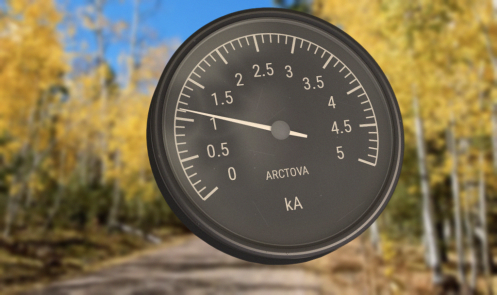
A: 1.1 kA
